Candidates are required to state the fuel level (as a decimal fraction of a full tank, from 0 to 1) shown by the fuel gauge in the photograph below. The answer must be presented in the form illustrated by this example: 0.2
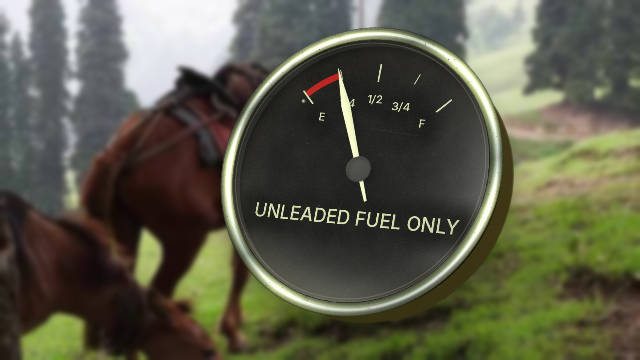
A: 0.25
